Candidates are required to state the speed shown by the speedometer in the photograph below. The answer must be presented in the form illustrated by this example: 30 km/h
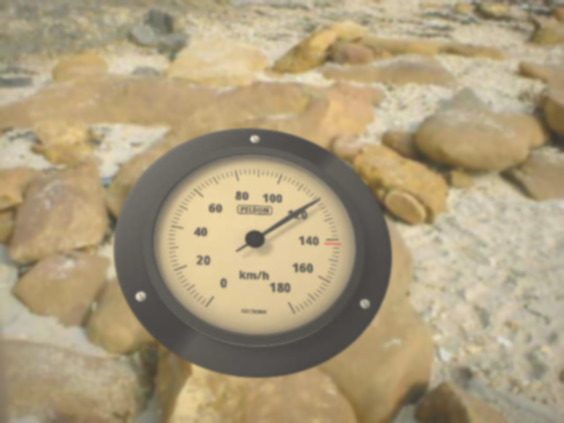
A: 120 km/h
